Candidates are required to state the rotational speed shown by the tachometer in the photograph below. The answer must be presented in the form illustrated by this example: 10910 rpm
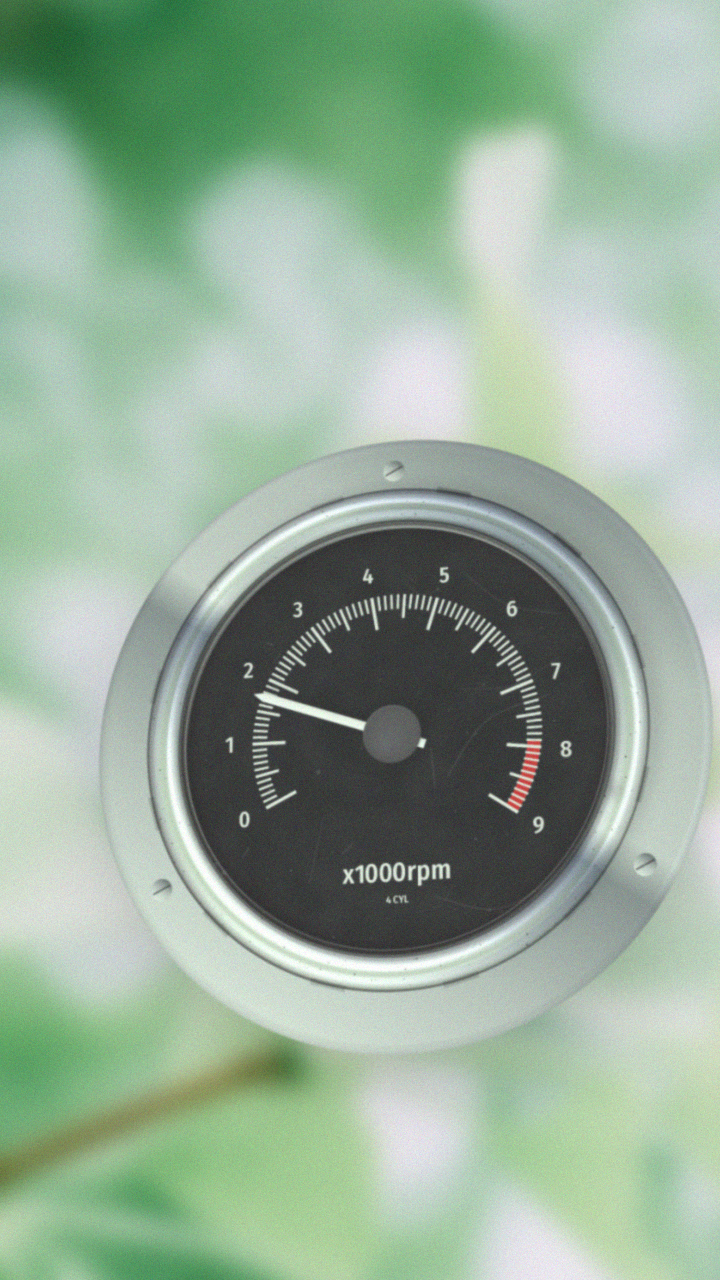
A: 1700 rpm
